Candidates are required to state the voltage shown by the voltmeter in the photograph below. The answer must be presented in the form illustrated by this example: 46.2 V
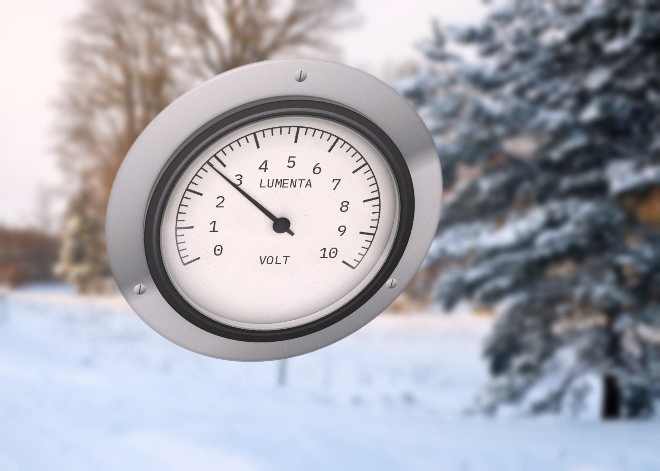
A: 2.8 V
